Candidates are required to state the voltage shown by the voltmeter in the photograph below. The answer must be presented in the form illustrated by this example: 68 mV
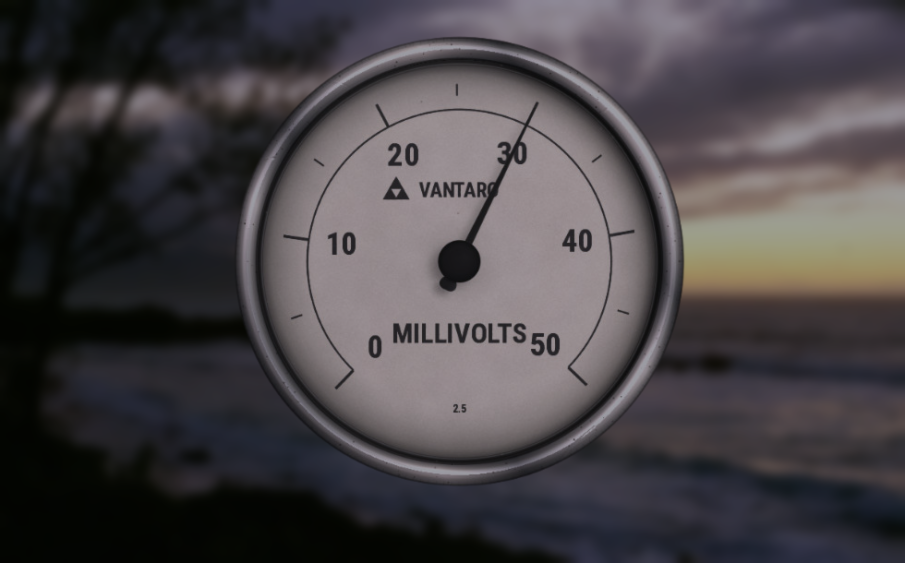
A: 30 mV
